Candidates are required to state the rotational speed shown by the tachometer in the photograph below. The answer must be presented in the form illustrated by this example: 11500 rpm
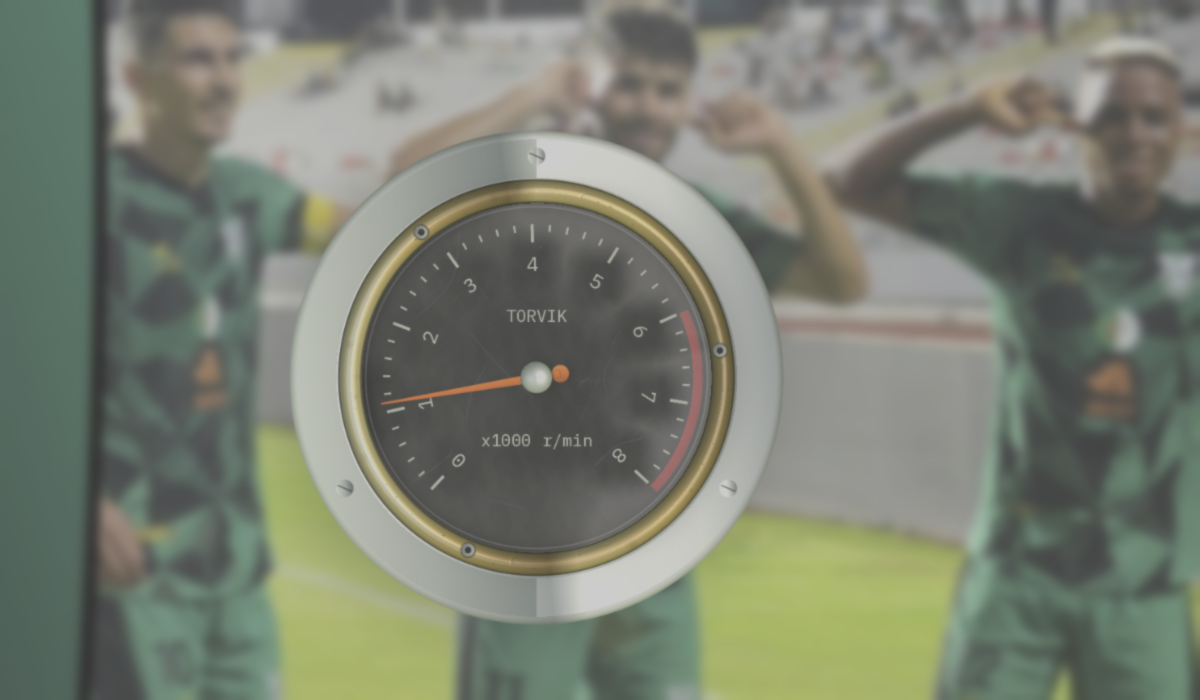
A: 1100 rpm
